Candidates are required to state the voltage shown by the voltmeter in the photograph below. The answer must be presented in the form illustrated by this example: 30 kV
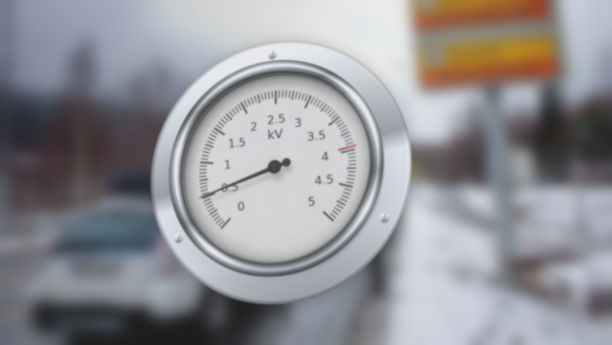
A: 0.5 kV
